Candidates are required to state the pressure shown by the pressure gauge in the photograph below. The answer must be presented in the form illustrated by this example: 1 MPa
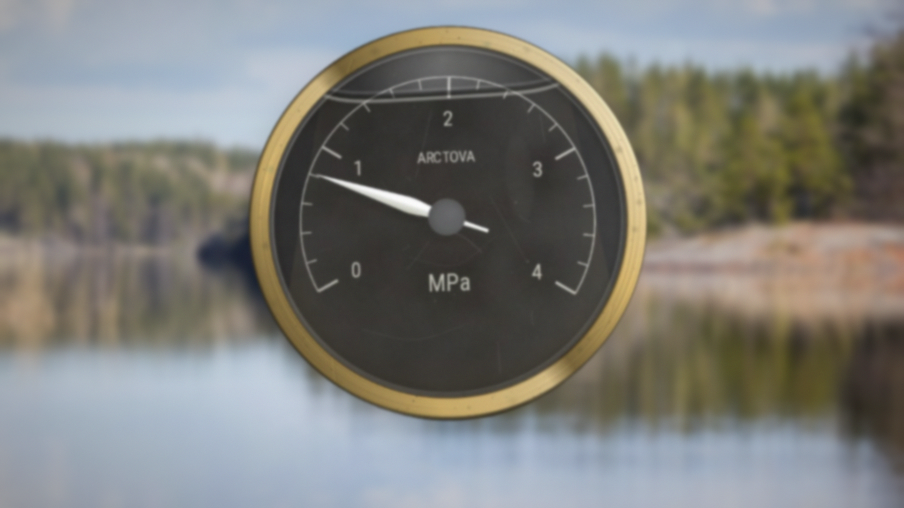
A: 0.8 MPa
